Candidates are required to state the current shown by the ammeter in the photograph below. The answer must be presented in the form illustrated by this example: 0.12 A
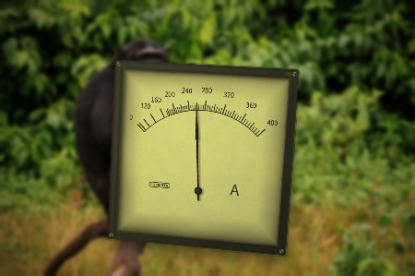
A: 260 A
